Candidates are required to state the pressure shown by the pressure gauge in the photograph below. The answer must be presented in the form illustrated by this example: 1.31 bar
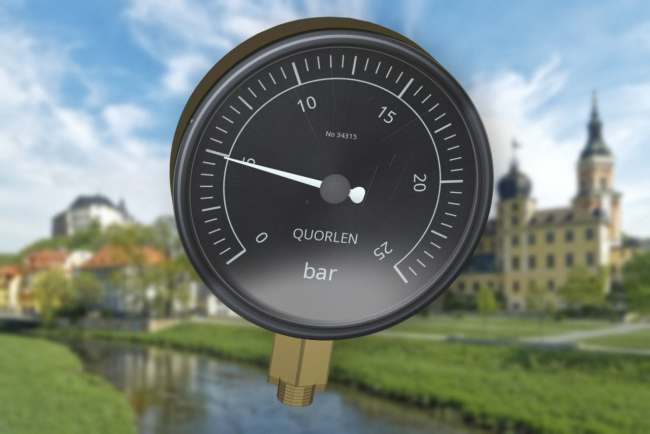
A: 5 bar
